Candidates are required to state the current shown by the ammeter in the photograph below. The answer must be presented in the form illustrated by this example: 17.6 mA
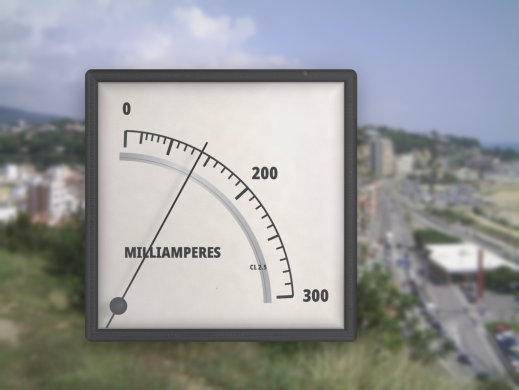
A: 140 mA
